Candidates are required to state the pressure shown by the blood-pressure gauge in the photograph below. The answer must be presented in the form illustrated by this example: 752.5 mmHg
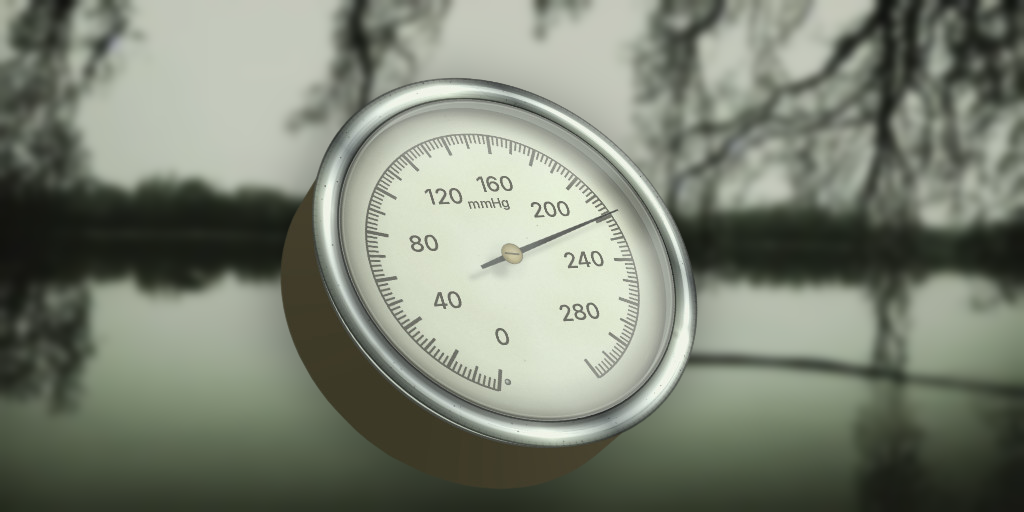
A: 220 mmHg
